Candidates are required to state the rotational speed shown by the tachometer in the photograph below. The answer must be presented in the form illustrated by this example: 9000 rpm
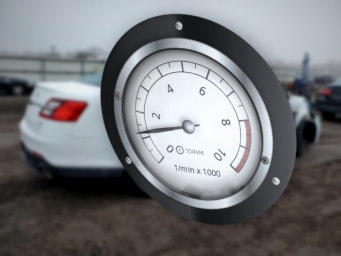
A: 1250 rpm
